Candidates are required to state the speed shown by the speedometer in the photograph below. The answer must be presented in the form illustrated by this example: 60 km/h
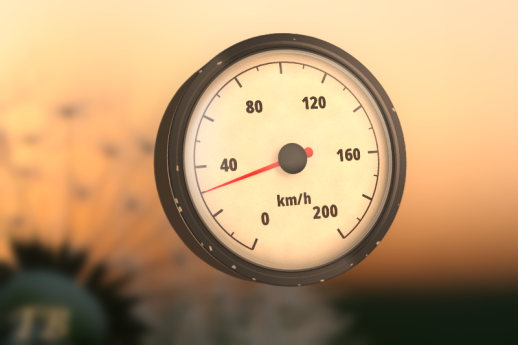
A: 30 km/h
